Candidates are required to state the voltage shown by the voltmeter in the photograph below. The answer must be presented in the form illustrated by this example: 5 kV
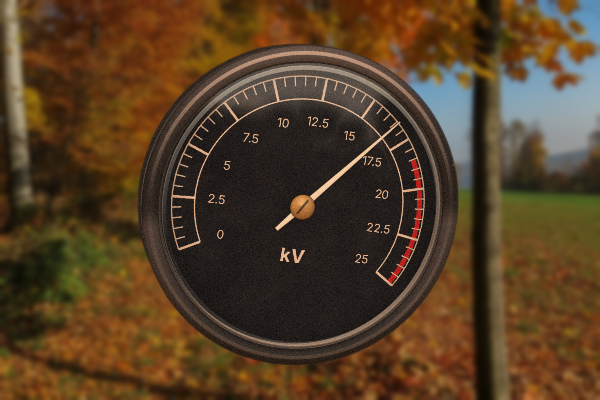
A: 16.5 kV
